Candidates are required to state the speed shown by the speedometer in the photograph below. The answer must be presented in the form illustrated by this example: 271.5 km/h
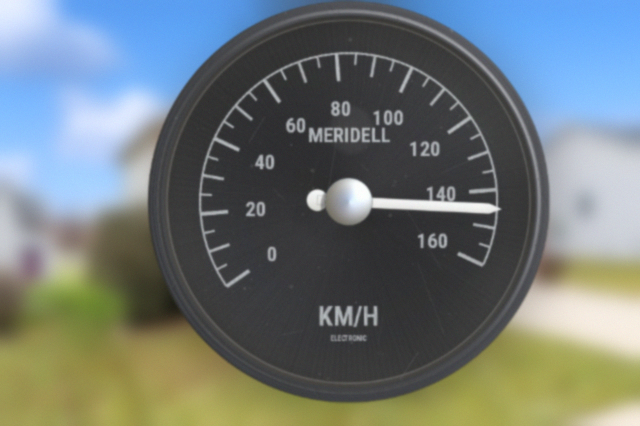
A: 145 km/h
